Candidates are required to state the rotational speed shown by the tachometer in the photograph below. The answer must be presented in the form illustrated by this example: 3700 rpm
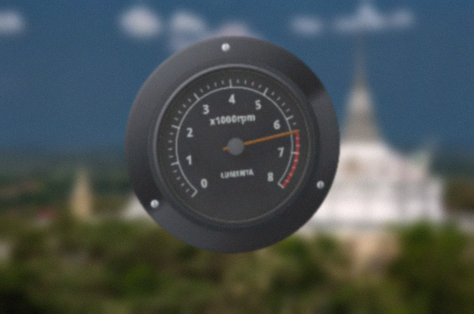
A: 6400 rpm
